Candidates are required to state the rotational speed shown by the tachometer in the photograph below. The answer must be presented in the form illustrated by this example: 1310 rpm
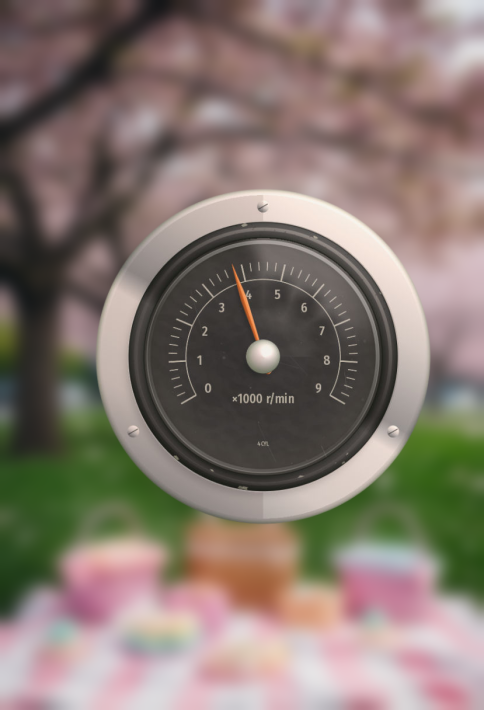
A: 3800 rpm
